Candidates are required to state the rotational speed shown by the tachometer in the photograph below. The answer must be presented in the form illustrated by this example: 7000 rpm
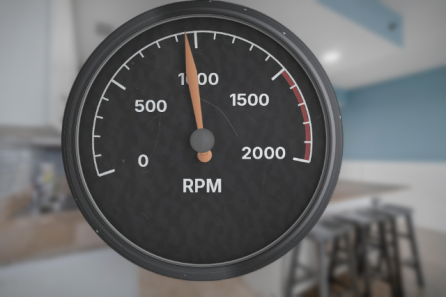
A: 950 rpm
